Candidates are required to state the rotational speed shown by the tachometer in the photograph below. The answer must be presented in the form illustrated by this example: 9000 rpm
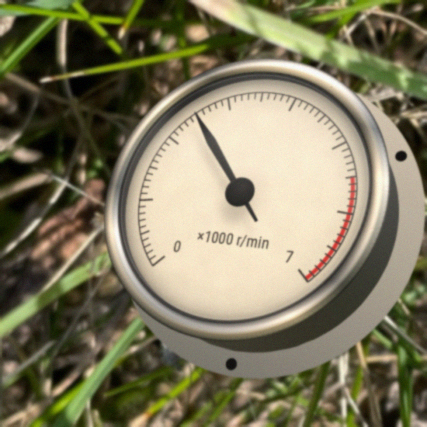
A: 2500 rpm
